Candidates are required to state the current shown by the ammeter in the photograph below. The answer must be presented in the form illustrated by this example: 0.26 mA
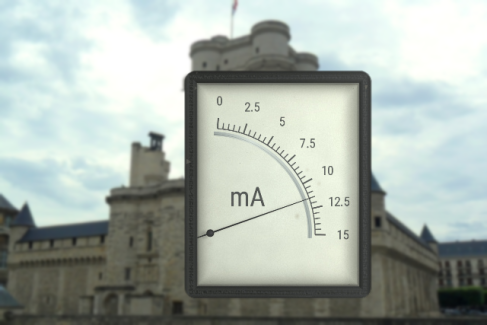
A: 11.5 mA
